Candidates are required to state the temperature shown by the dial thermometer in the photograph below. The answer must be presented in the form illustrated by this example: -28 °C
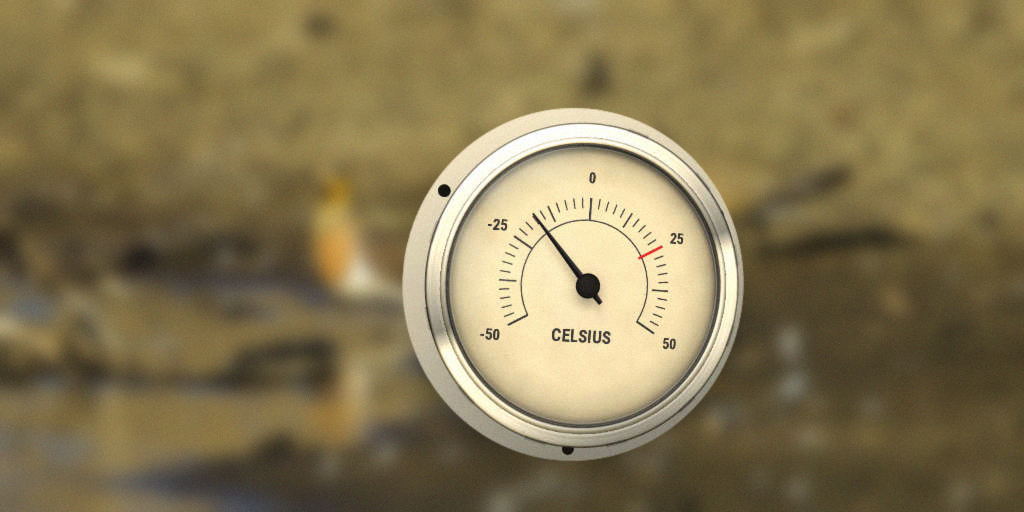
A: -17.5 °C
